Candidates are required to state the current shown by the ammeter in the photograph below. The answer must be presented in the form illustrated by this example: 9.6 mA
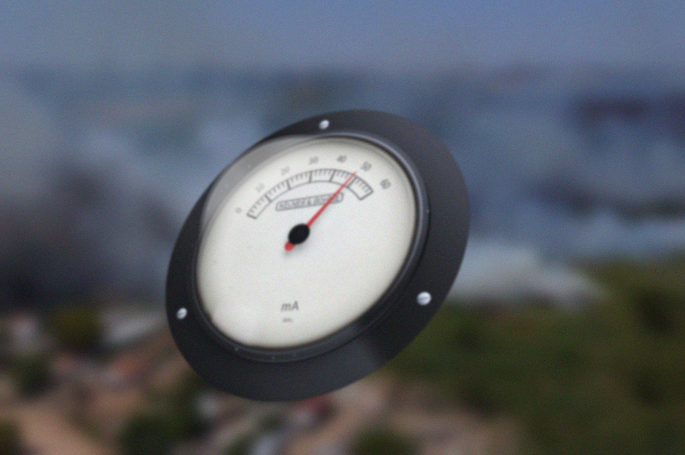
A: 50 mA
